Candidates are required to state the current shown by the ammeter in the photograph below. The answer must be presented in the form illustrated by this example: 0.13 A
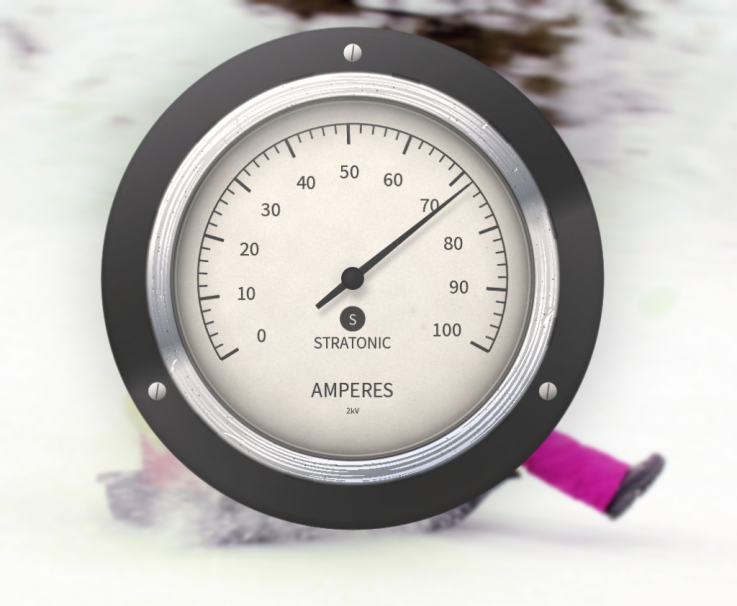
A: 72 A
